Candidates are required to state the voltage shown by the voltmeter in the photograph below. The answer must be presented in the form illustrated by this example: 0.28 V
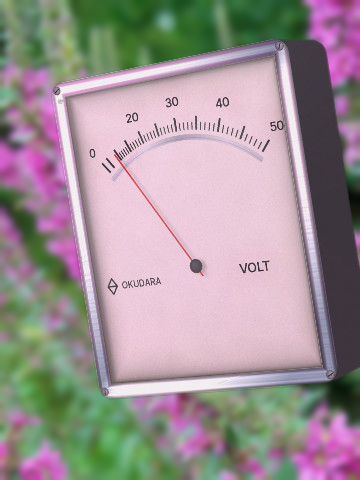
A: 10 V
